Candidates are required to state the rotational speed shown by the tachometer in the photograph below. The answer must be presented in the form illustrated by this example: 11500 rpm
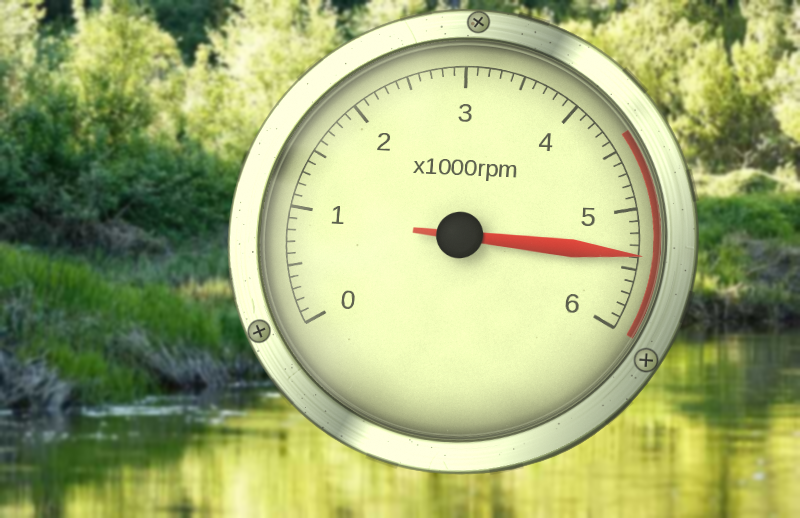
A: 5400 rpm
